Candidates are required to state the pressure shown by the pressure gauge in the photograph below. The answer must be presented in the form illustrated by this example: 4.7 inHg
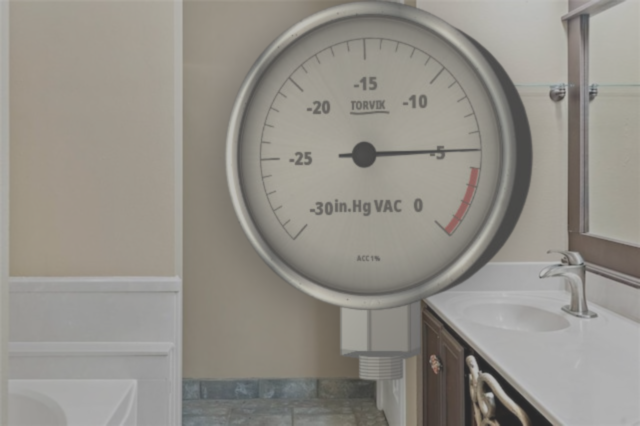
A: -5 inHg
